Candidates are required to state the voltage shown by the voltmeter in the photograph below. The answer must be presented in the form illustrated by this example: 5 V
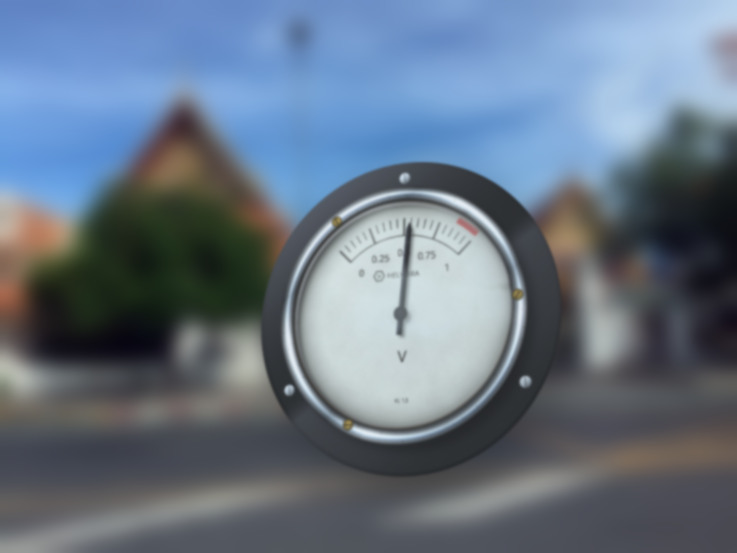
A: 0.55 V
